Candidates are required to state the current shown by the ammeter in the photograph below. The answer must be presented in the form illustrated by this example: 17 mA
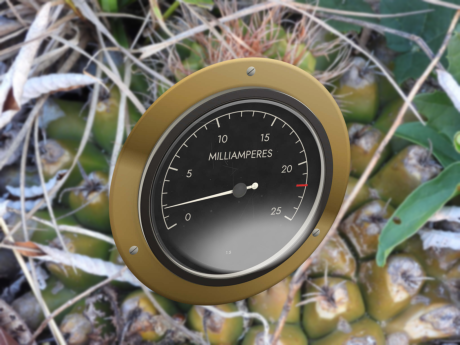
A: 2 mA
